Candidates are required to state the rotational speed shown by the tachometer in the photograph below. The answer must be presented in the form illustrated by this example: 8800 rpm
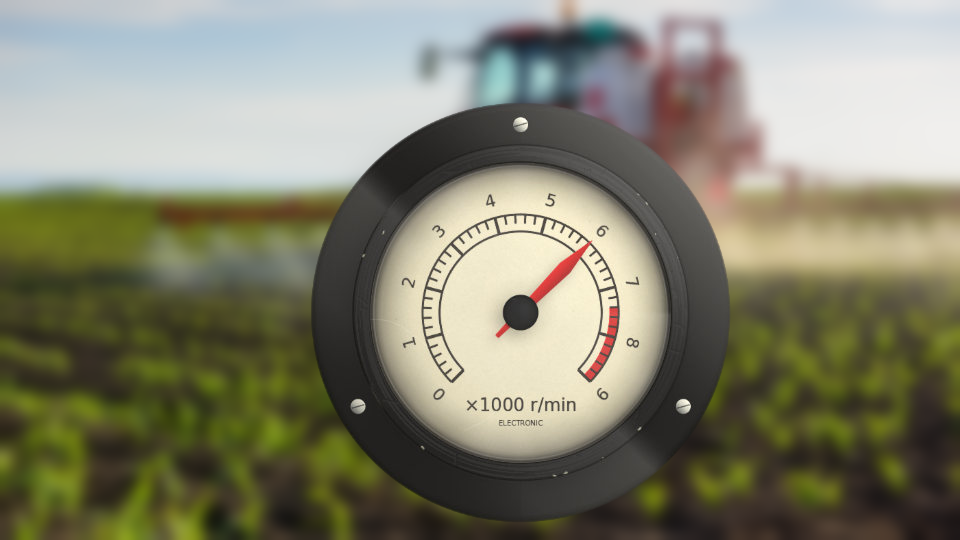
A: 6000 rpm
